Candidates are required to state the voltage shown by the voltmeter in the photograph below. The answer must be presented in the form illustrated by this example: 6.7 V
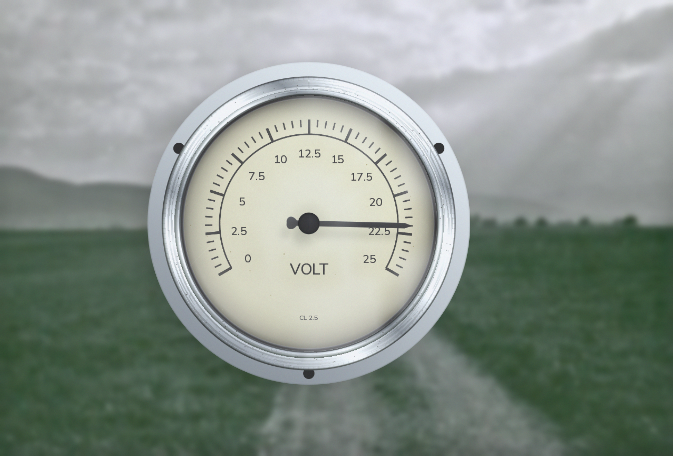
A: 22 V
